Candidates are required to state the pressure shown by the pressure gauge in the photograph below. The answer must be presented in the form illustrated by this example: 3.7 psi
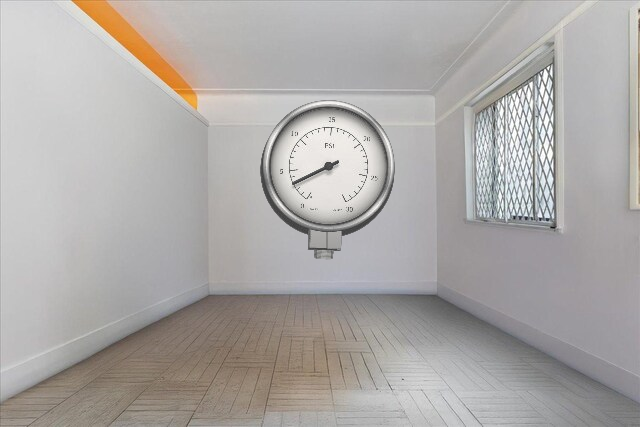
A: 3 psi
